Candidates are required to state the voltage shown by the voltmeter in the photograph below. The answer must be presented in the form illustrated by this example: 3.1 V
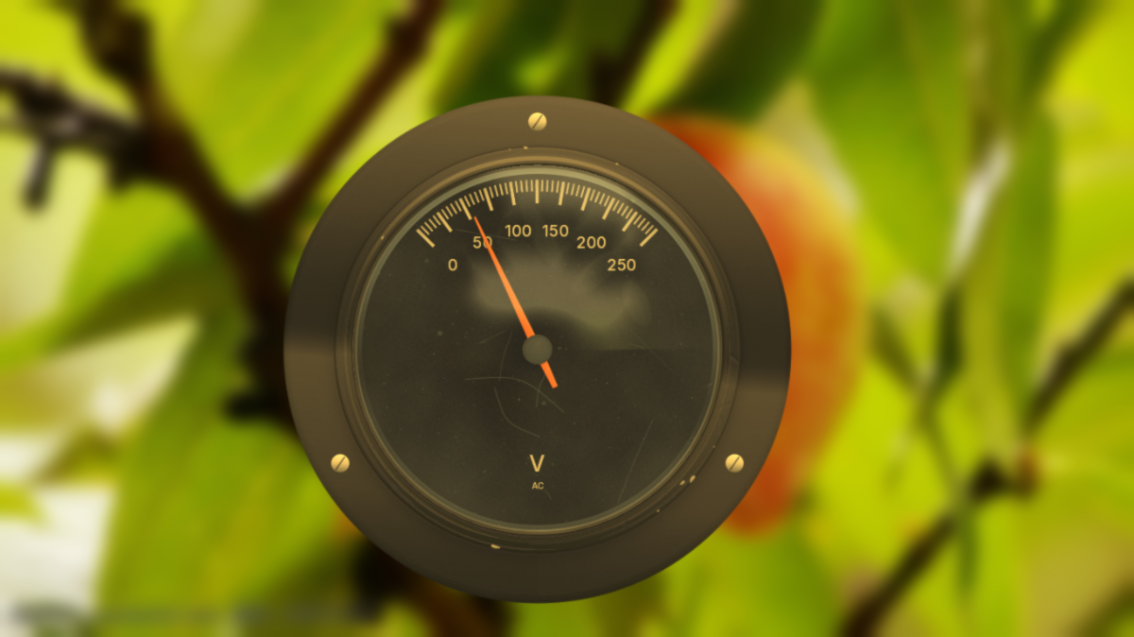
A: 55 V
